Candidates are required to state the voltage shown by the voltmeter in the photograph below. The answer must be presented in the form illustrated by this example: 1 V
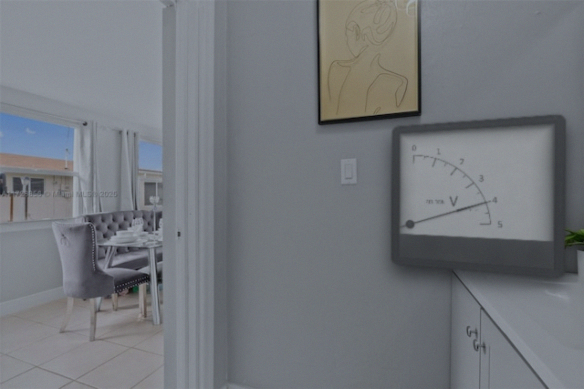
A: 4 V
